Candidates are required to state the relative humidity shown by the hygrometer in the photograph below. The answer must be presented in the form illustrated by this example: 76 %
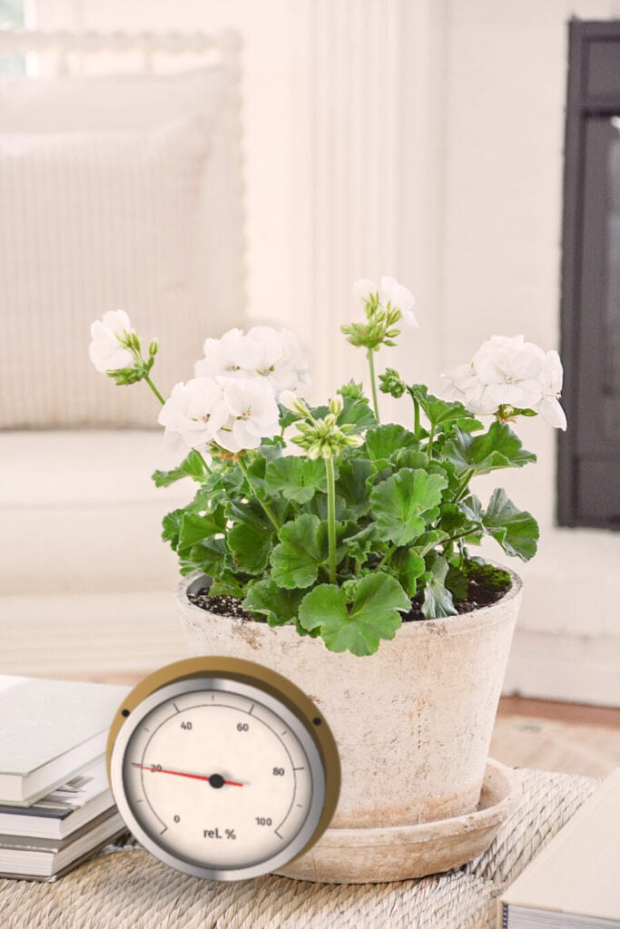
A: 20 %
